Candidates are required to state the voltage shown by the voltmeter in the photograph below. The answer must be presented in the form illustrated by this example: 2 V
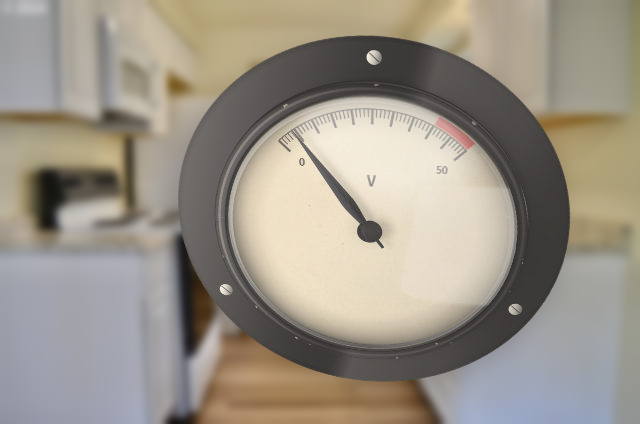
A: 5 V
